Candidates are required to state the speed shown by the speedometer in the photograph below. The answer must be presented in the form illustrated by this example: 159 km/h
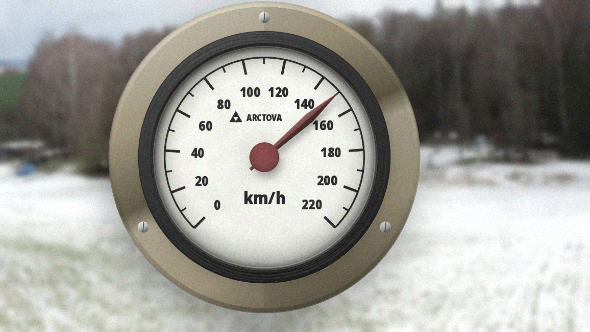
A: 150 km/h
